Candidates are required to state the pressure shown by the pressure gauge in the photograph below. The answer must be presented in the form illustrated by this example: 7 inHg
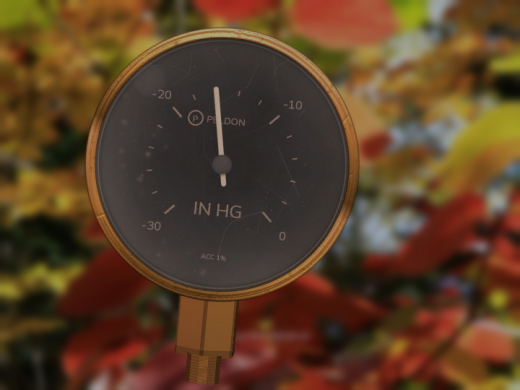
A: -16 inHg
